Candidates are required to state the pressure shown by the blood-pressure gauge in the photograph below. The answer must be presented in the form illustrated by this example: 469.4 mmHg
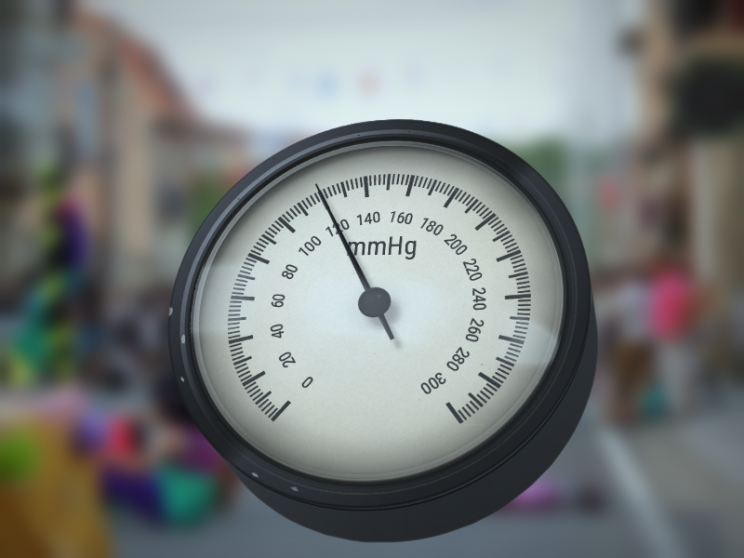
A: 120 mmHg
